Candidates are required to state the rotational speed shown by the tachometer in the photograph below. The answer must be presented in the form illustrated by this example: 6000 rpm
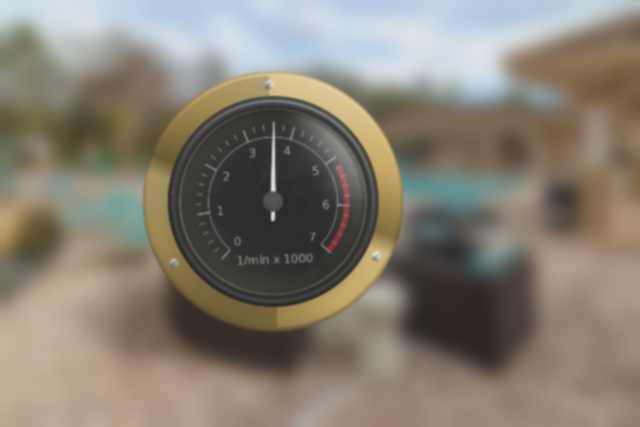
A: 3600 rpm
